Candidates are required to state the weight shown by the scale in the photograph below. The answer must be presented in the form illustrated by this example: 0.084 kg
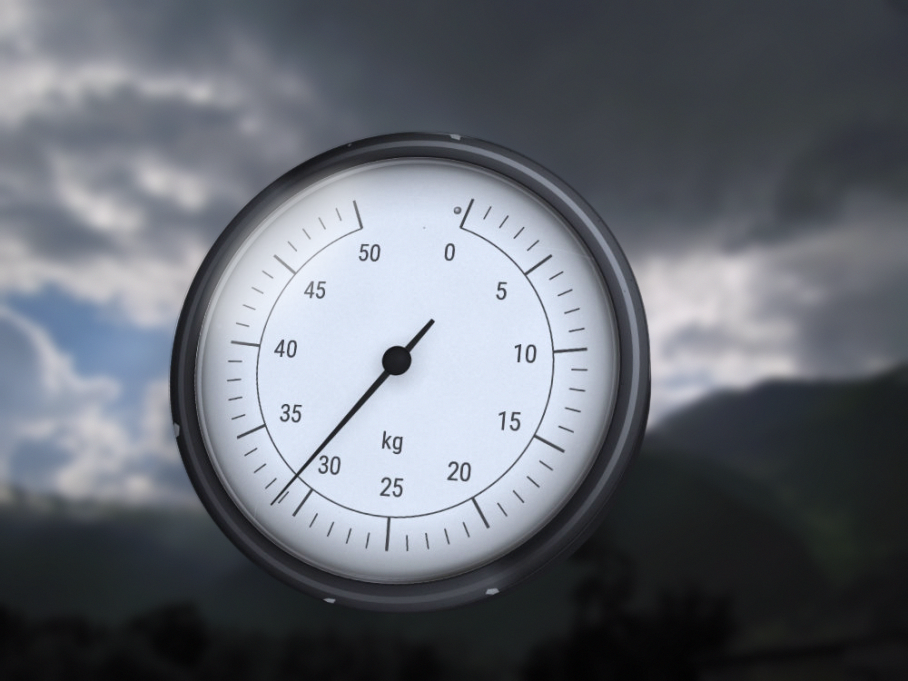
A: 31 kg
